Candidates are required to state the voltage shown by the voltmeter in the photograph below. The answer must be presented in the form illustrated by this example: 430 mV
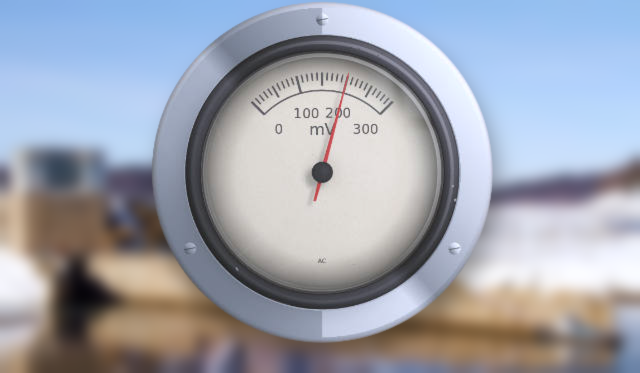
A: 200 mV
